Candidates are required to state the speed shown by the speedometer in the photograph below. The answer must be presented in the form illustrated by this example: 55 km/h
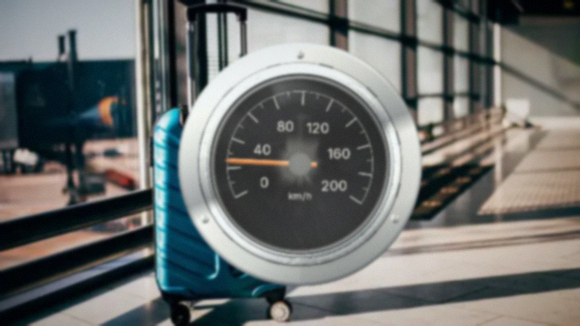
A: 25 km/h
